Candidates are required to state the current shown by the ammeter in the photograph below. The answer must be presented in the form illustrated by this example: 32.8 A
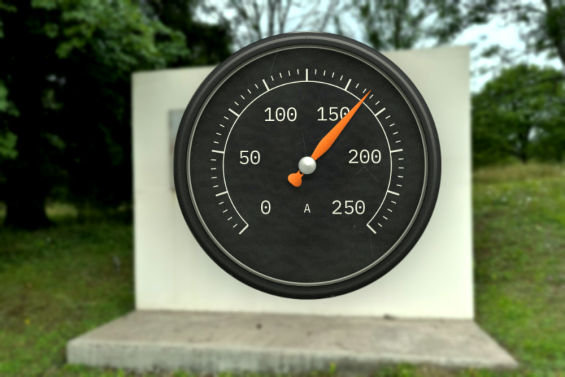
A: 162.5 A
